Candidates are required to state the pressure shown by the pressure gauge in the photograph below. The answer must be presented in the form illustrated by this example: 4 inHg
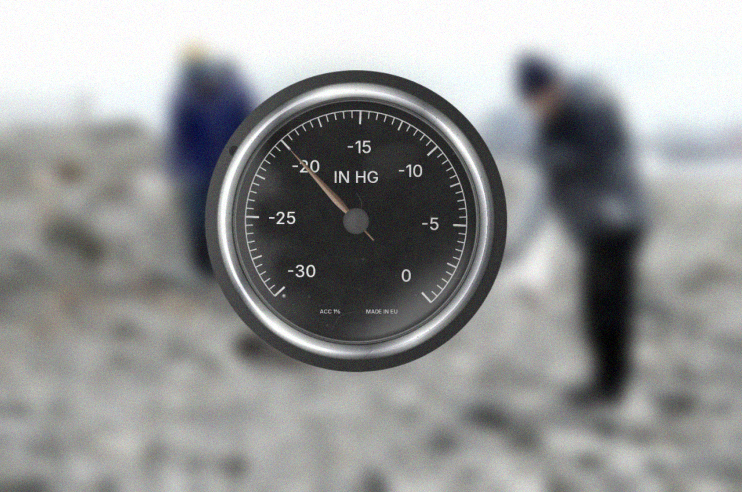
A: -20 inHg
